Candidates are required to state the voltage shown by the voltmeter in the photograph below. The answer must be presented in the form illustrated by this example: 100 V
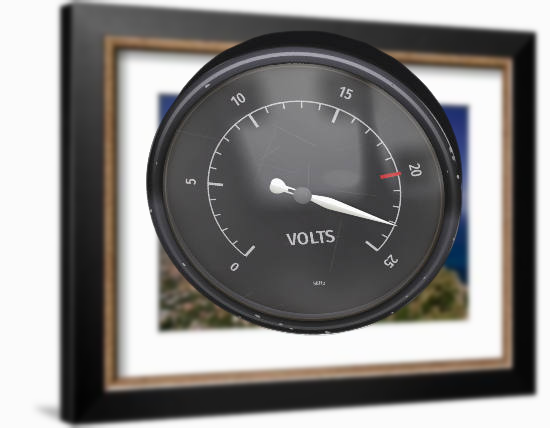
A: 23 V
